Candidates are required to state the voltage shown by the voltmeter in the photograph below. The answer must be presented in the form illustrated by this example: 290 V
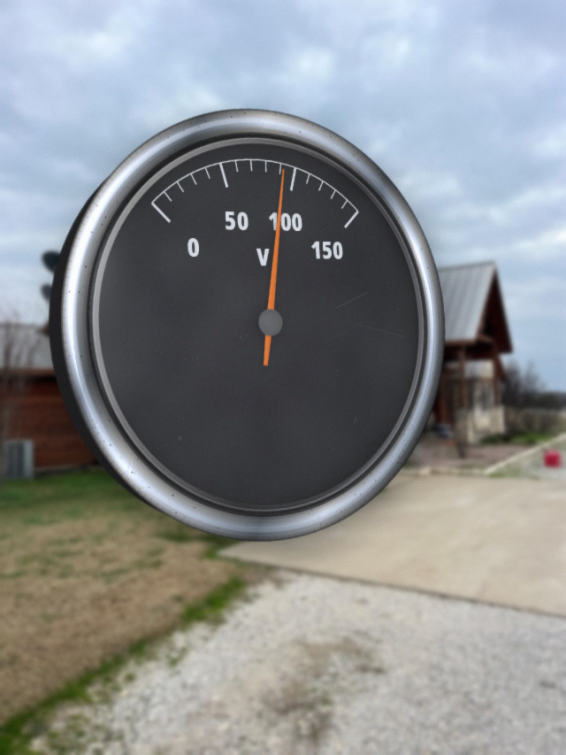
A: 90 V
